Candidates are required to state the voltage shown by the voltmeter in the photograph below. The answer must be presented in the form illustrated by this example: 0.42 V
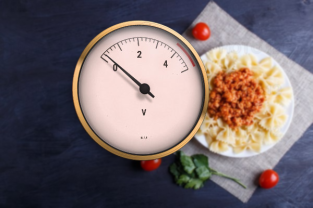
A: 0.2 V
